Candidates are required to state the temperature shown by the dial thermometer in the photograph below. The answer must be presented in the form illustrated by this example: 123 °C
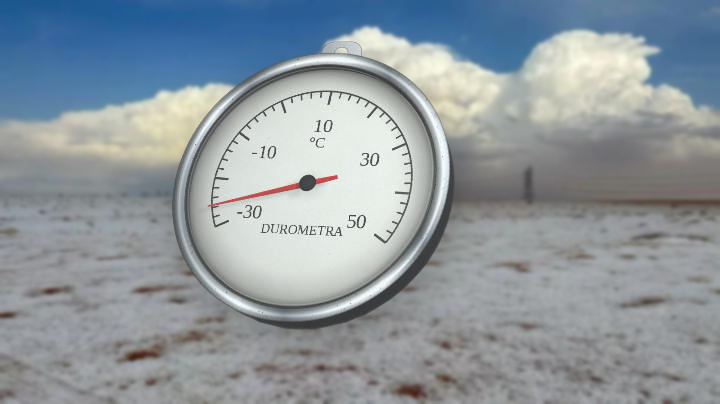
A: -26 °C
